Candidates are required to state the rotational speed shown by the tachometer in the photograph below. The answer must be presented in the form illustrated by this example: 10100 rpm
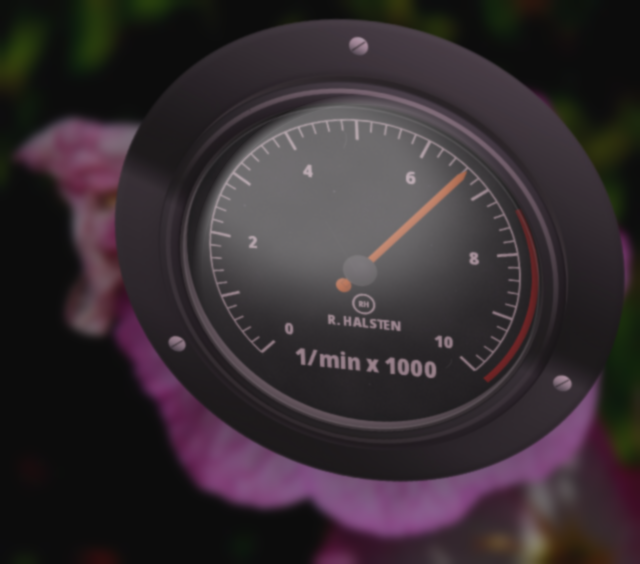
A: 6600 rpm
